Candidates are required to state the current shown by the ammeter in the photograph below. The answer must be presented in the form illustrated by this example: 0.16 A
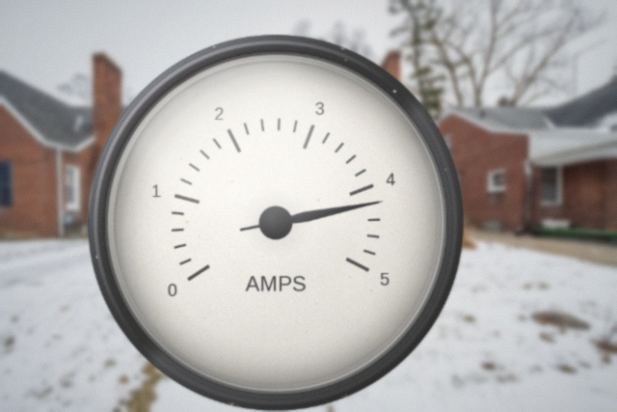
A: 4.2 A
